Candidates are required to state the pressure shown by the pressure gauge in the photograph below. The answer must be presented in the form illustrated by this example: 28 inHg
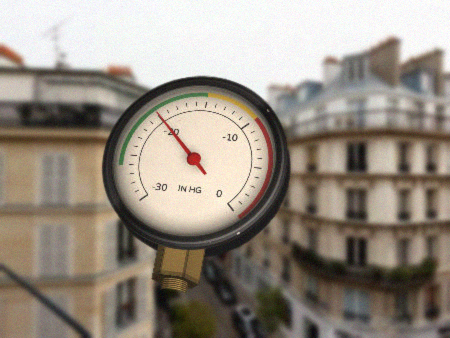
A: -20 inHg
